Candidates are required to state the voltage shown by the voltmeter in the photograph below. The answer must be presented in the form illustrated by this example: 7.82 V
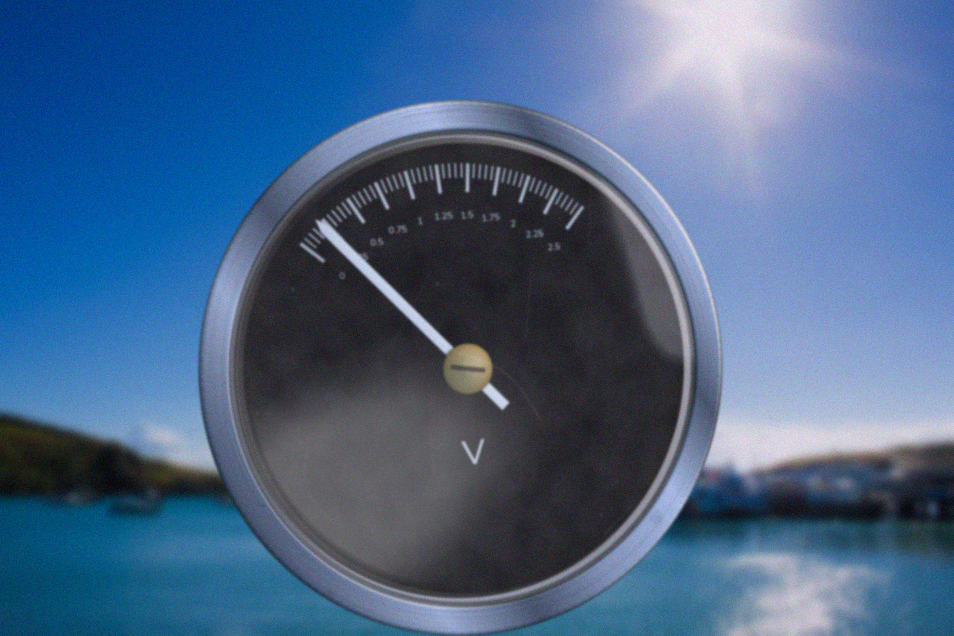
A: 0.2 V
